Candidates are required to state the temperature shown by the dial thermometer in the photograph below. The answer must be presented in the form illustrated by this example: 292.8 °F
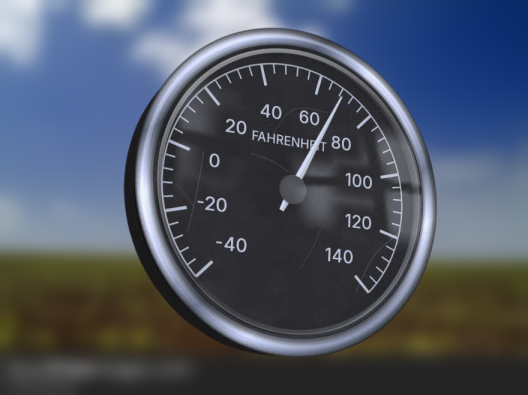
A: 68 °F
